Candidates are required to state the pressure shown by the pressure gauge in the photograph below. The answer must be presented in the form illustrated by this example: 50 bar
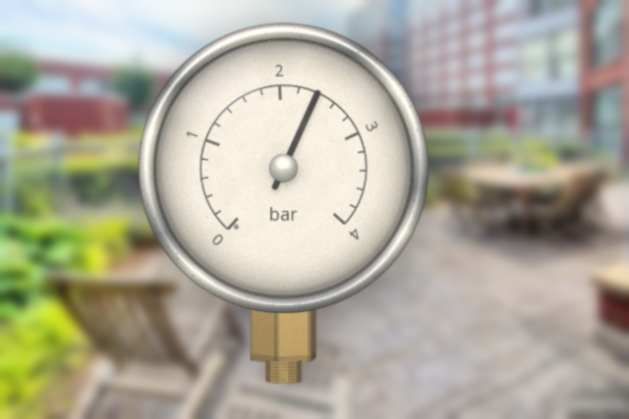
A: 2.4 bar
